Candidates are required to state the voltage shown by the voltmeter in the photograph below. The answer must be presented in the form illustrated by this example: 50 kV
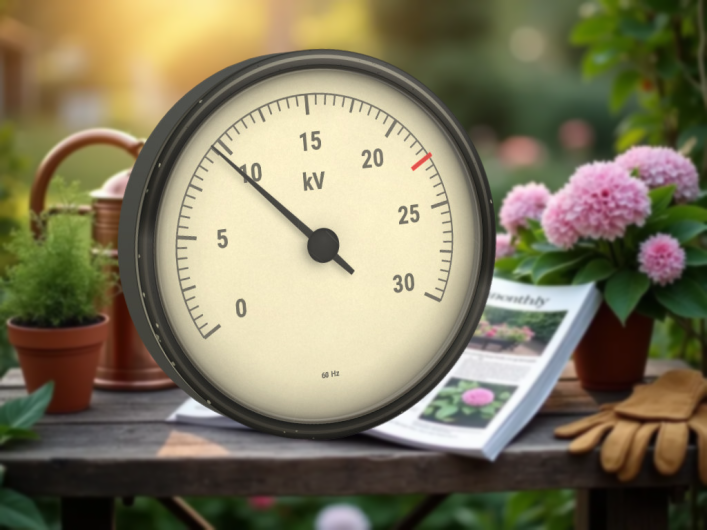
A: 9.5 kV
